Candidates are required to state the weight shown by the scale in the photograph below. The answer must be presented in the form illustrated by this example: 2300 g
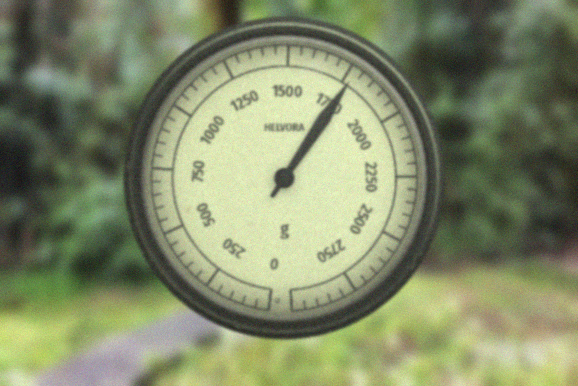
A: 1775 g
